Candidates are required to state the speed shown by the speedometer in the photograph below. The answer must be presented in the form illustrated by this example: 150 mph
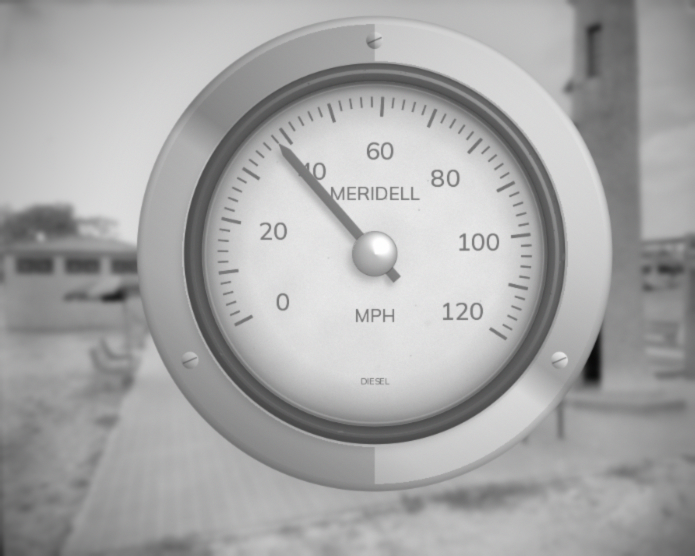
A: 38 mph
